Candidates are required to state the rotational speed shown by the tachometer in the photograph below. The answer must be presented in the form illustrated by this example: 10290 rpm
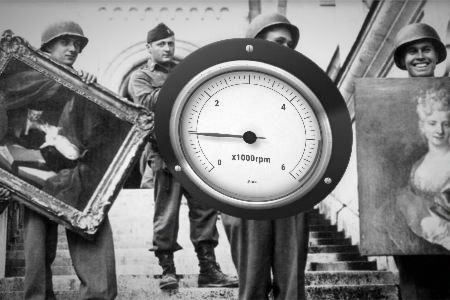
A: 1000 rpm
